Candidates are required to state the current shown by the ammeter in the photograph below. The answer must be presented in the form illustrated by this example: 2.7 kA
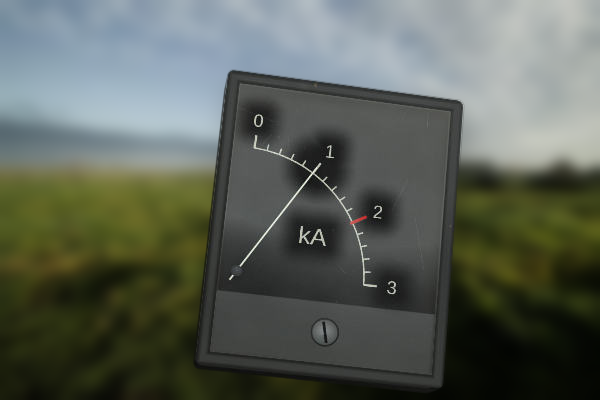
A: 1 kA
